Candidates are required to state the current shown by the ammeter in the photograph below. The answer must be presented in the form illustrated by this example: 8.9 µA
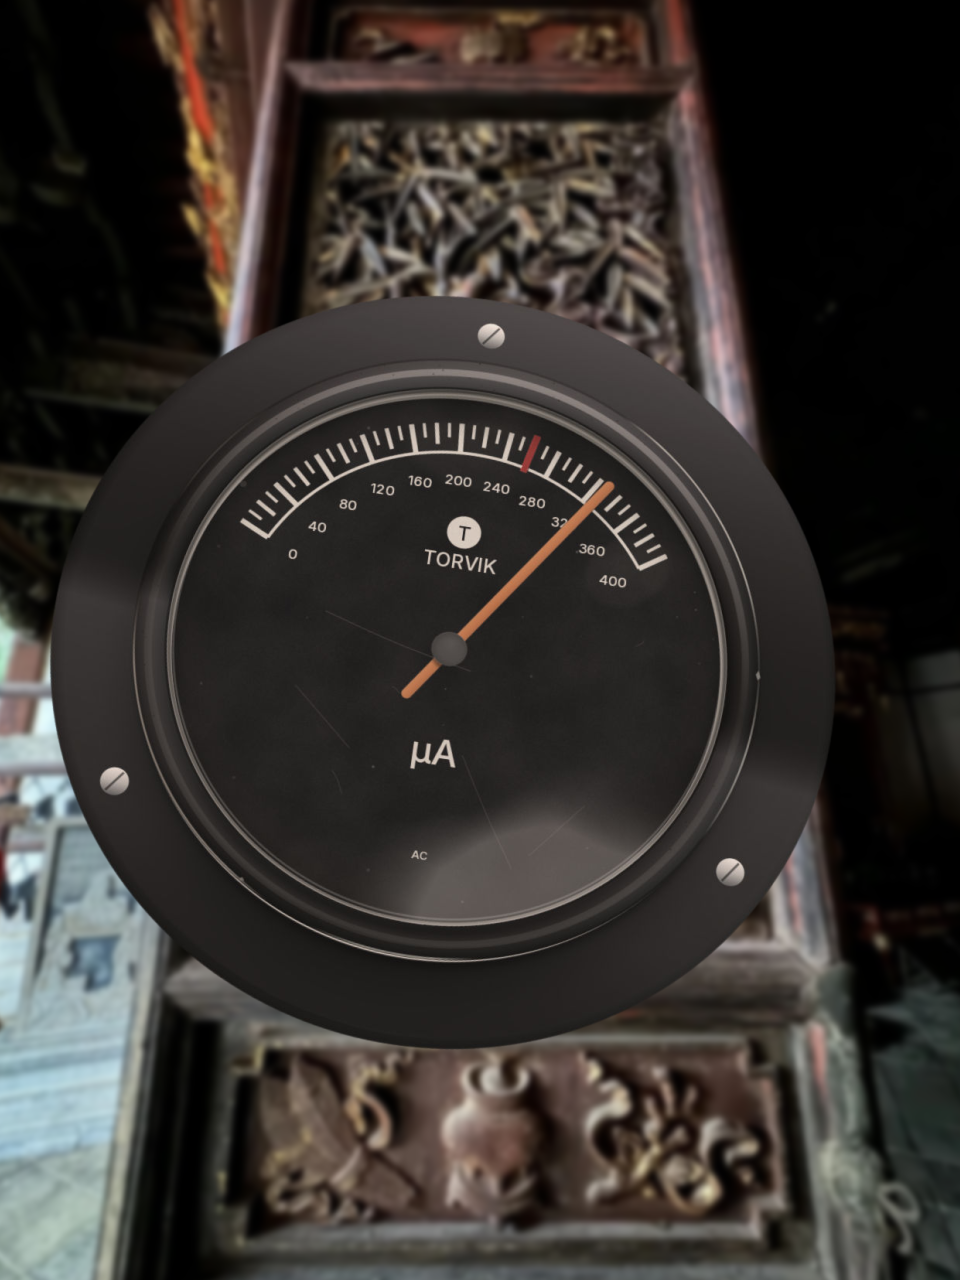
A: 330 µA
